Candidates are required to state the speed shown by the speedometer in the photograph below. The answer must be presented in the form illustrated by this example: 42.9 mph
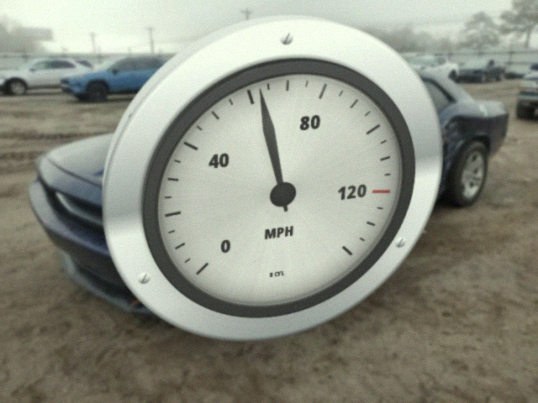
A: 62.5 mph
